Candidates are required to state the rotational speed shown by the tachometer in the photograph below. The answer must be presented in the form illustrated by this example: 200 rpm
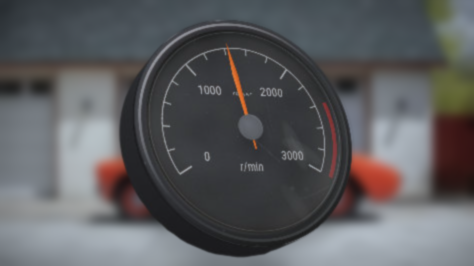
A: 1400 rpm
